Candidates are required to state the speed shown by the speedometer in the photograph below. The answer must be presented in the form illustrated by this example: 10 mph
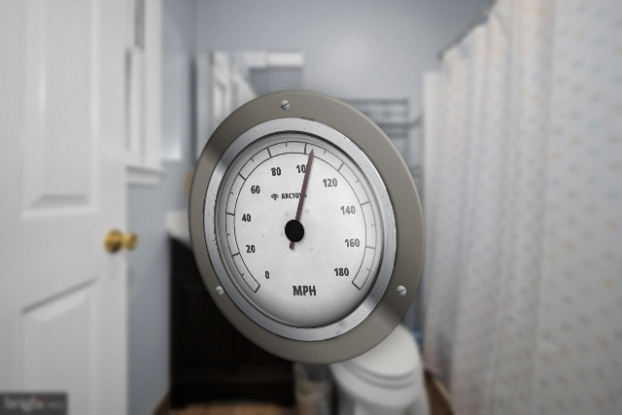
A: 105 mph
